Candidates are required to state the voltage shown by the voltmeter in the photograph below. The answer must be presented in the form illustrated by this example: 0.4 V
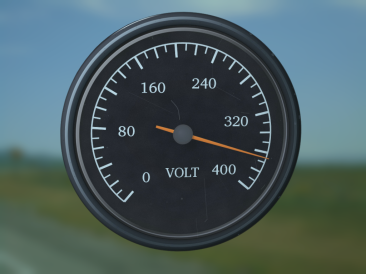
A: 365 V
